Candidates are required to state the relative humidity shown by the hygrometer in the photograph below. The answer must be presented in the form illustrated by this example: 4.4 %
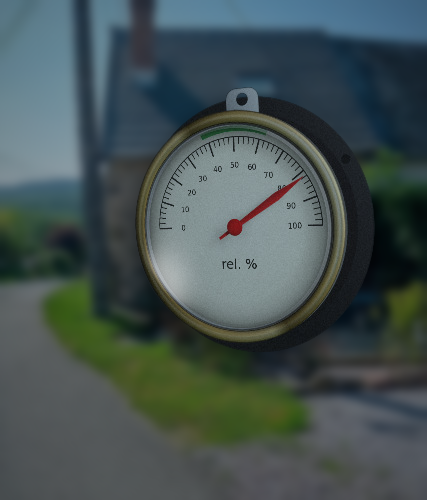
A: 82 %
